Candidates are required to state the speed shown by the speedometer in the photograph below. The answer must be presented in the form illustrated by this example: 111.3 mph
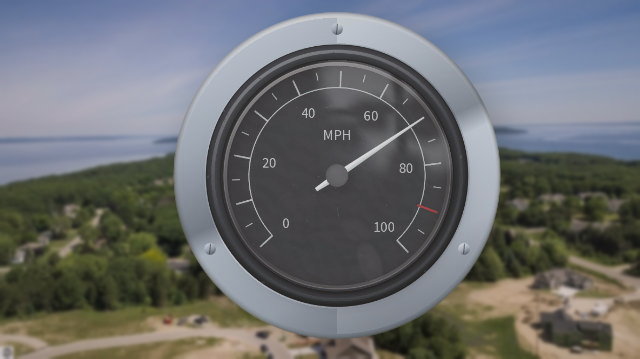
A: 70 mph
